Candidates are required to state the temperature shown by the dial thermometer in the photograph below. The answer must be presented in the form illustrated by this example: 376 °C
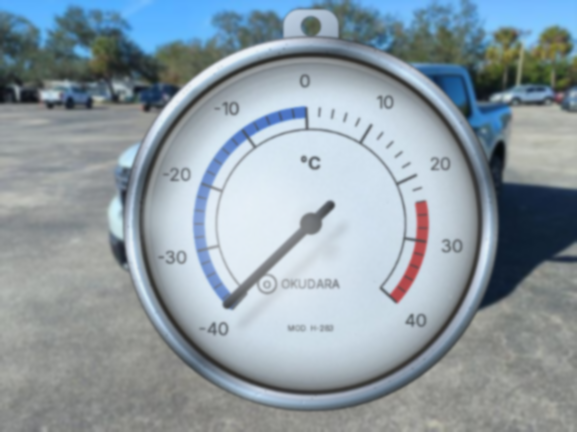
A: -39 °C
